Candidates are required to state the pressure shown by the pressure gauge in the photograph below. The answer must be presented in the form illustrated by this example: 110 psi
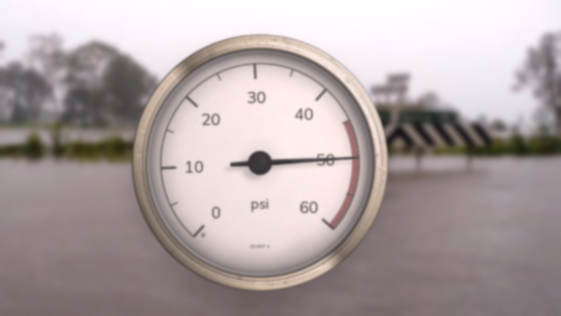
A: 50 psi
